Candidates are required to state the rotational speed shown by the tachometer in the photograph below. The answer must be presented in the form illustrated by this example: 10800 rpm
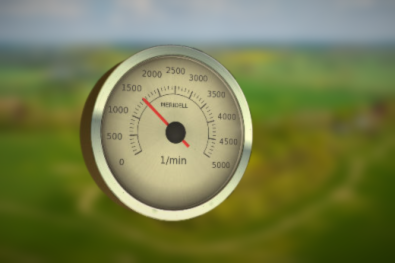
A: 1500 rpm
